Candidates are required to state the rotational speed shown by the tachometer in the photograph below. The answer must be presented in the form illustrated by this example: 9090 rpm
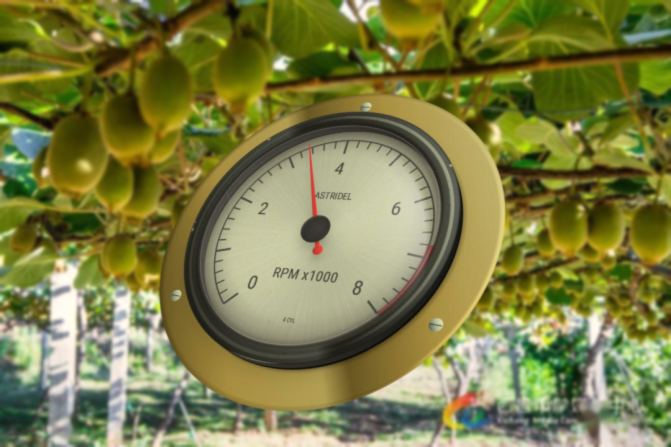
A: 3400 rpm
